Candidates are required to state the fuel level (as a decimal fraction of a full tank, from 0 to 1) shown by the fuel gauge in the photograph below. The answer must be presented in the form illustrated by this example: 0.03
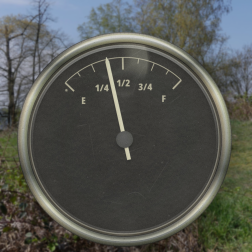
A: 0.375
